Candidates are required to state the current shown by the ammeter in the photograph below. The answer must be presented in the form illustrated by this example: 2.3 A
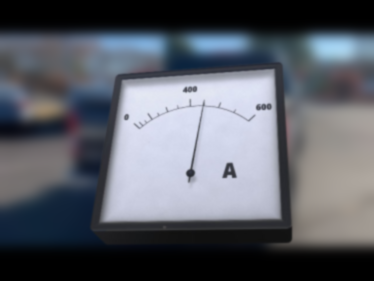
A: 450 A
